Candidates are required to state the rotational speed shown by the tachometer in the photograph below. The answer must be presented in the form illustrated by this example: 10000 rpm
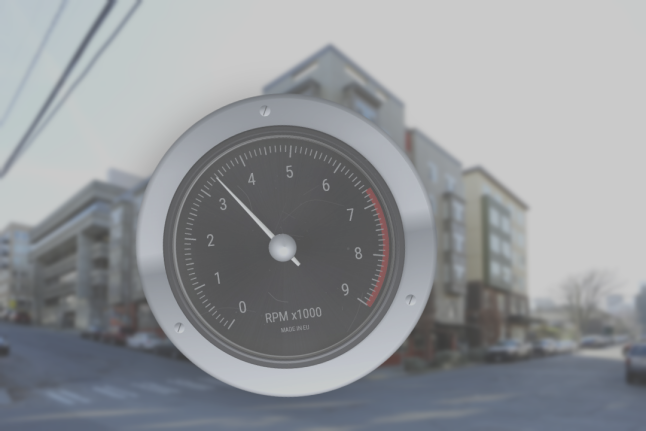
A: 3400 rpm
